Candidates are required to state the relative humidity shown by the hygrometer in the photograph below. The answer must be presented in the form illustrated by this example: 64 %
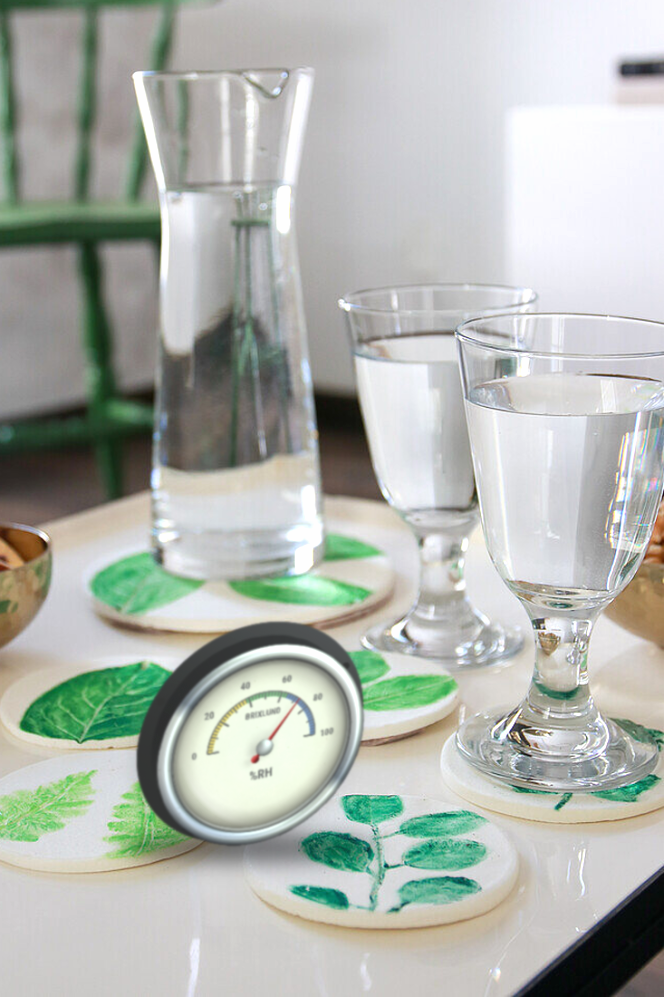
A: 70 %
